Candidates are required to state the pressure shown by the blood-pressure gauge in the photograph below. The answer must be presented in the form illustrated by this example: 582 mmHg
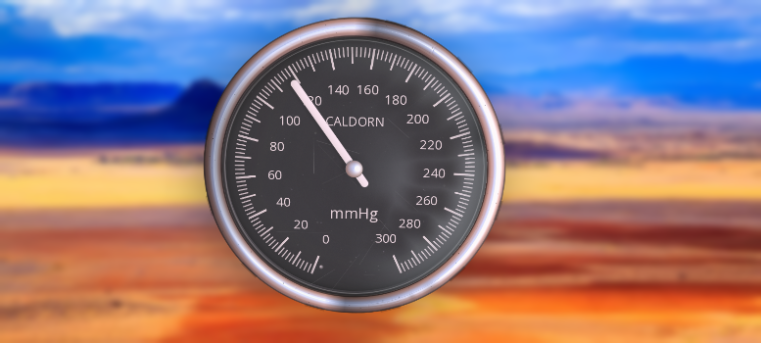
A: 118 mmHg
